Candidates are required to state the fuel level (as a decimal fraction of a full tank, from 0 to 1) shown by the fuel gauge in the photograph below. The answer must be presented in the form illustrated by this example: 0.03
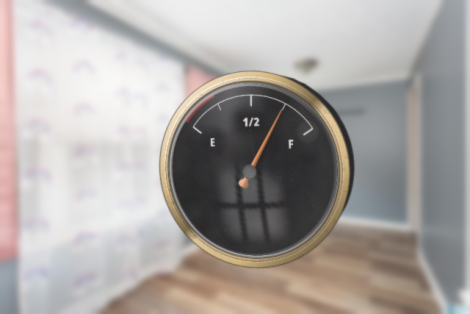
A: 0.75
